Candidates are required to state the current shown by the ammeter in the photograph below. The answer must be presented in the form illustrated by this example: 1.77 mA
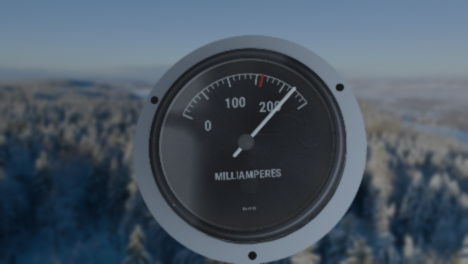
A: 220 mA
